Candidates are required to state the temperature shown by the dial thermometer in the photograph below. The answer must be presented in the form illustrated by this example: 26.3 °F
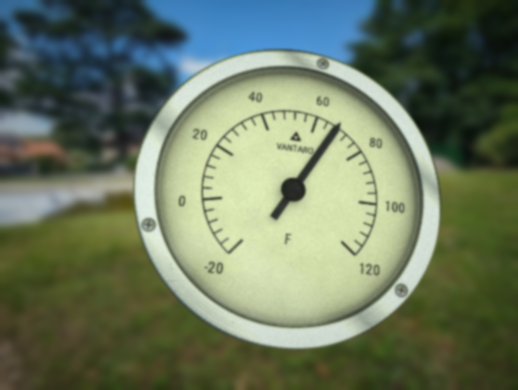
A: 68 °F
